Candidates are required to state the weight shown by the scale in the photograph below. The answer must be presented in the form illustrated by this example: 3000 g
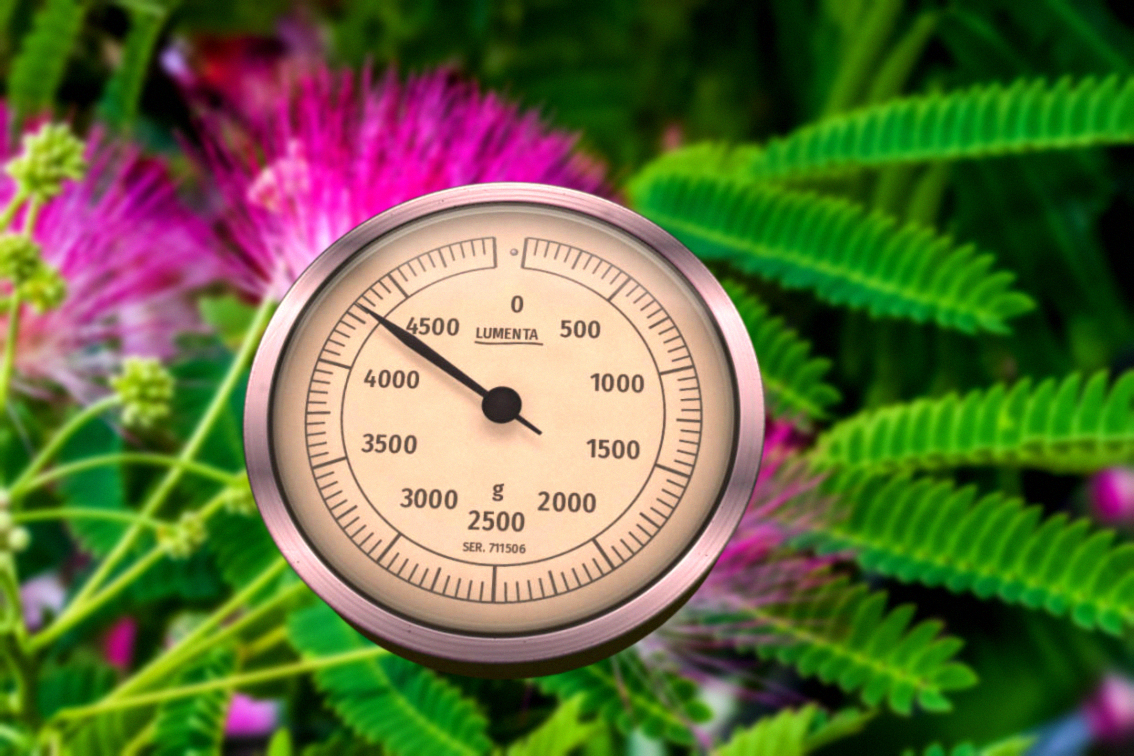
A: 4300 g
